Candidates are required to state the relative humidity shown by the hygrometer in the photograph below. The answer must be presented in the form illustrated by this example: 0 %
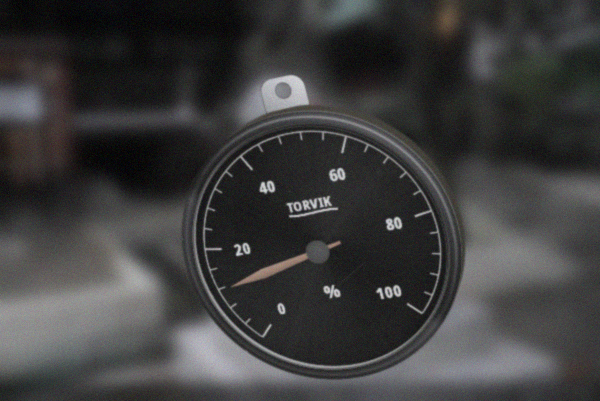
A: 12 %
